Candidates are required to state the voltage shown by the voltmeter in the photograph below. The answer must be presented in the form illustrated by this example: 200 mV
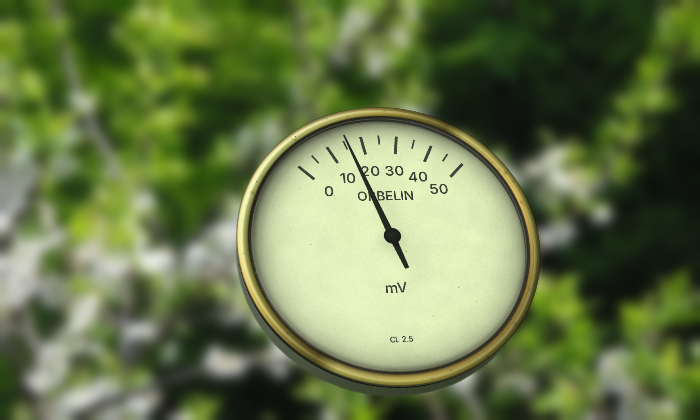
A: 15 mV
